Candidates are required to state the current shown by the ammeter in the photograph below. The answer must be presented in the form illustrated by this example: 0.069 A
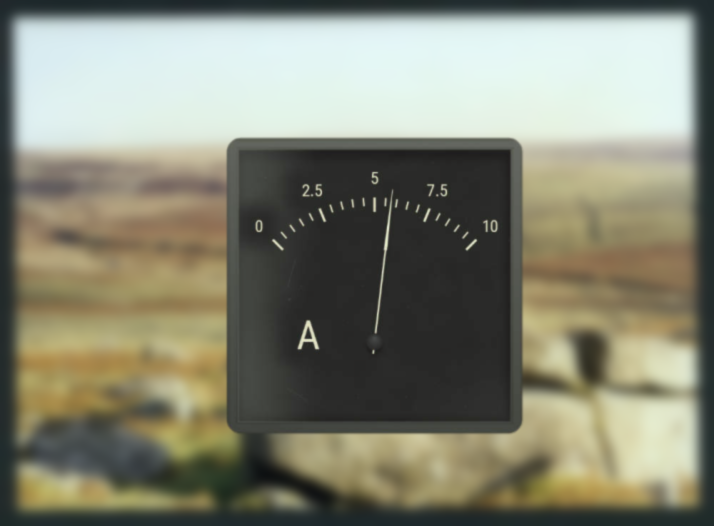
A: 5.75 A
